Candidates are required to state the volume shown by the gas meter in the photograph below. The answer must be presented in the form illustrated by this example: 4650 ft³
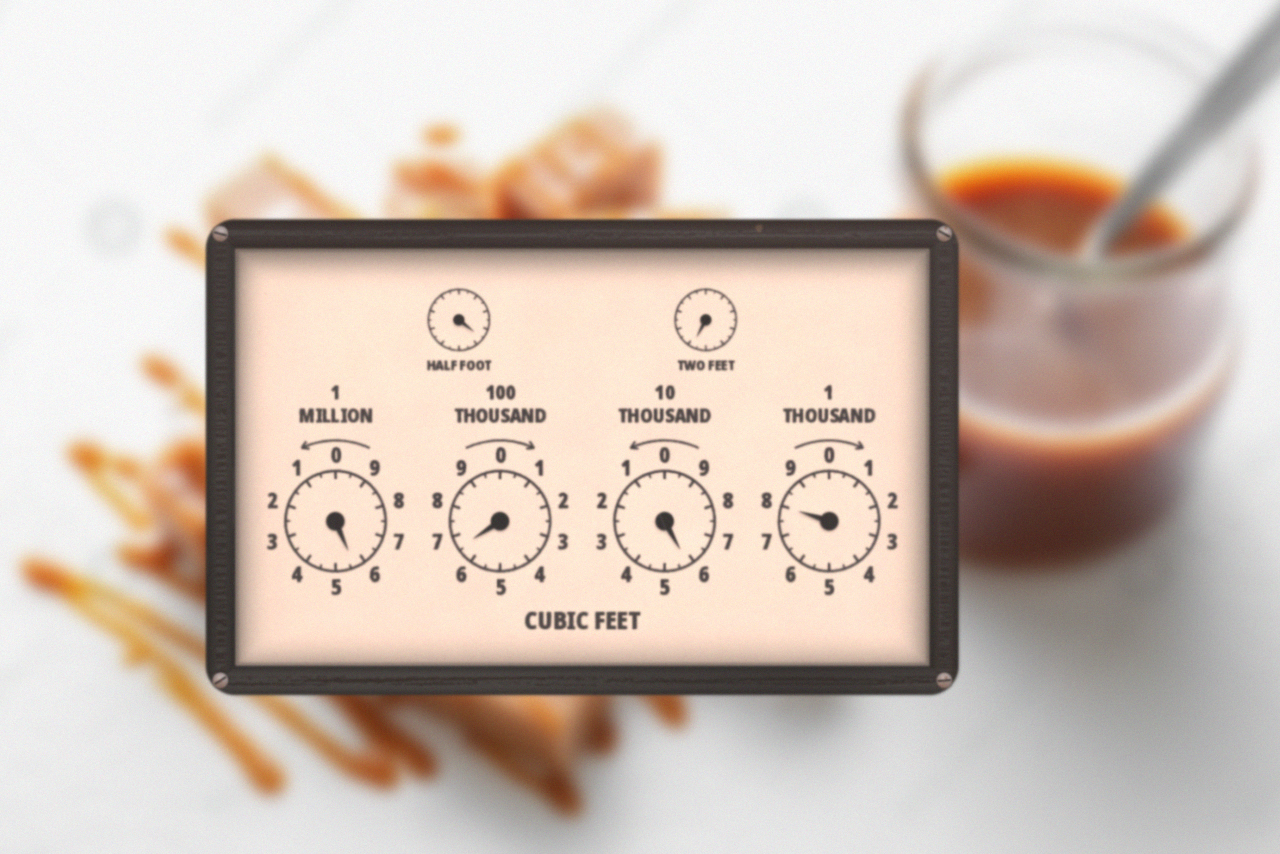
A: 565800 ft³
